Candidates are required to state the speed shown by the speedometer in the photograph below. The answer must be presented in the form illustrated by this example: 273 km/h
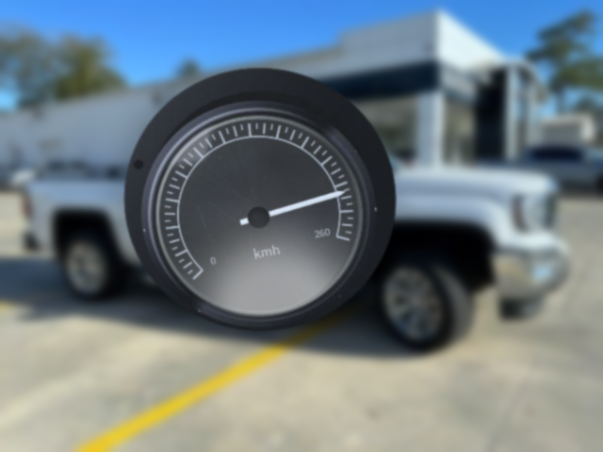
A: 225 km/h
